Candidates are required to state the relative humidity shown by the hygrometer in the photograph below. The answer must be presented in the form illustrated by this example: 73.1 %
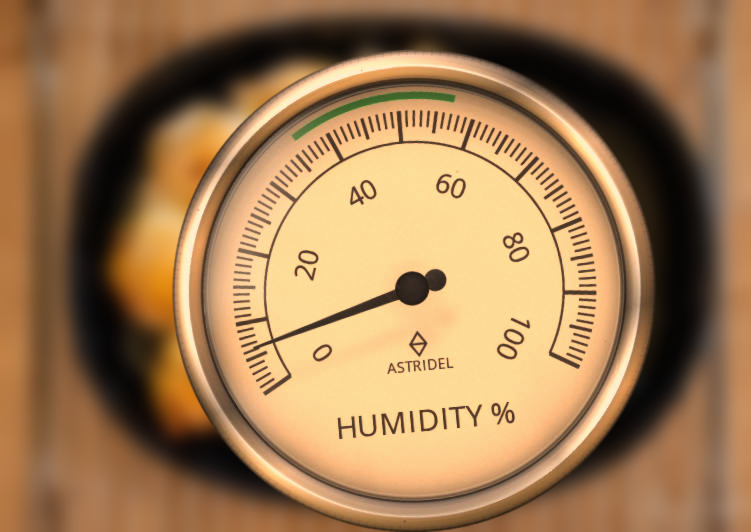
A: 6 %
